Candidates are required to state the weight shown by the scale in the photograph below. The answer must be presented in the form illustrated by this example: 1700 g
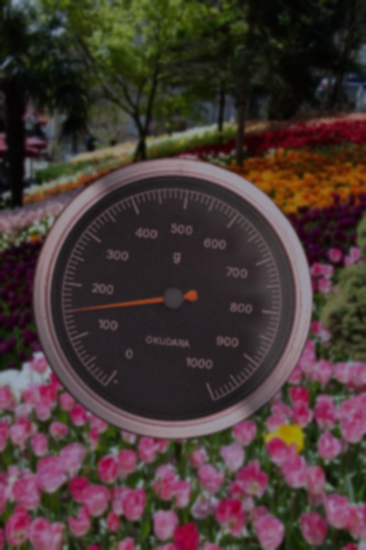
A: 150 g
